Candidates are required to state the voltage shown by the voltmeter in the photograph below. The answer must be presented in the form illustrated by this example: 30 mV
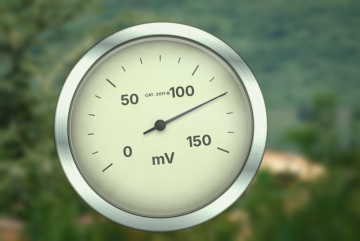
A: 120 mV
